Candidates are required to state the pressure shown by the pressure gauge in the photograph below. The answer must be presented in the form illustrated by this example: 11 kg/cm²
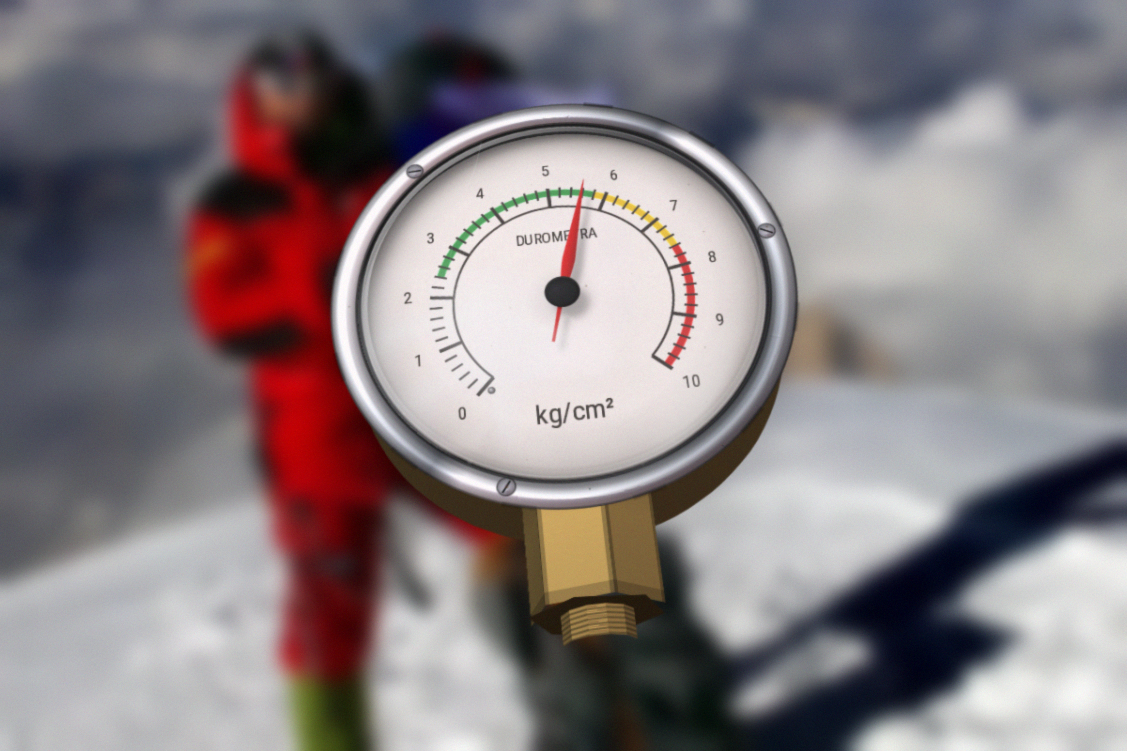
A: 5.6 kg/cm²
